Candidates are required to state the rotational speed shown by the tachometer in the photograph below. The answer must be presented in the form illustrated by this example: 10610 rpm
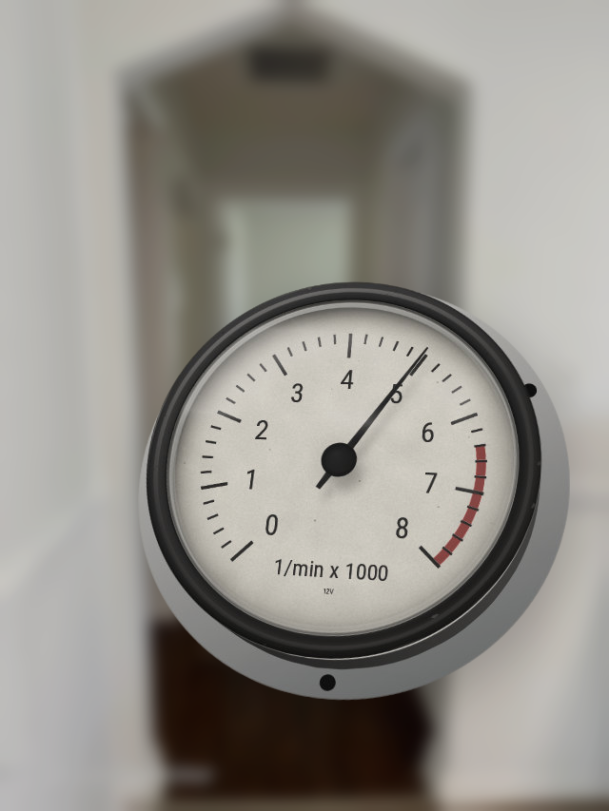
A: 5000 rpm
